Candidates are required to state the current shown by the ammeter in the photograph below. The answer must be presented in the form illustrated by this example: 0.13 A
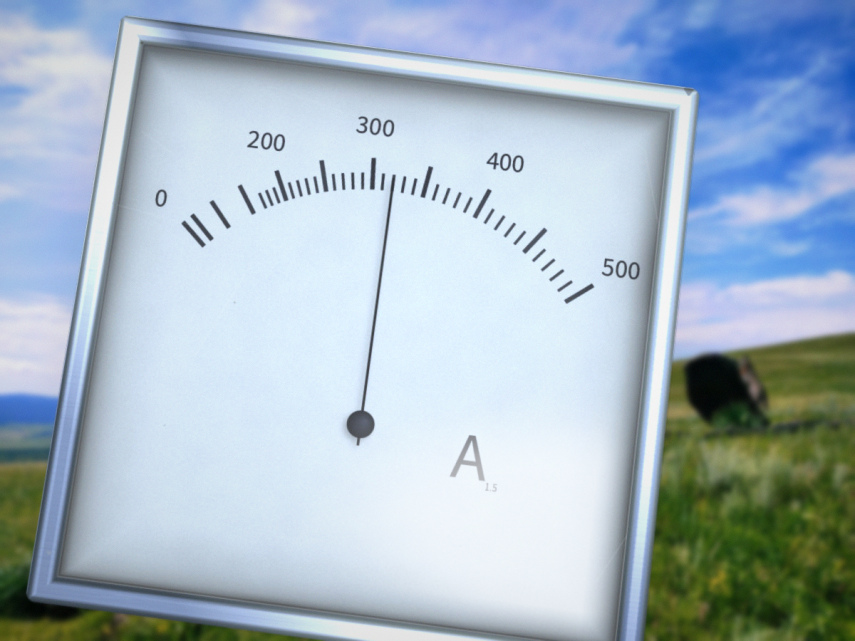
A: 320 A
